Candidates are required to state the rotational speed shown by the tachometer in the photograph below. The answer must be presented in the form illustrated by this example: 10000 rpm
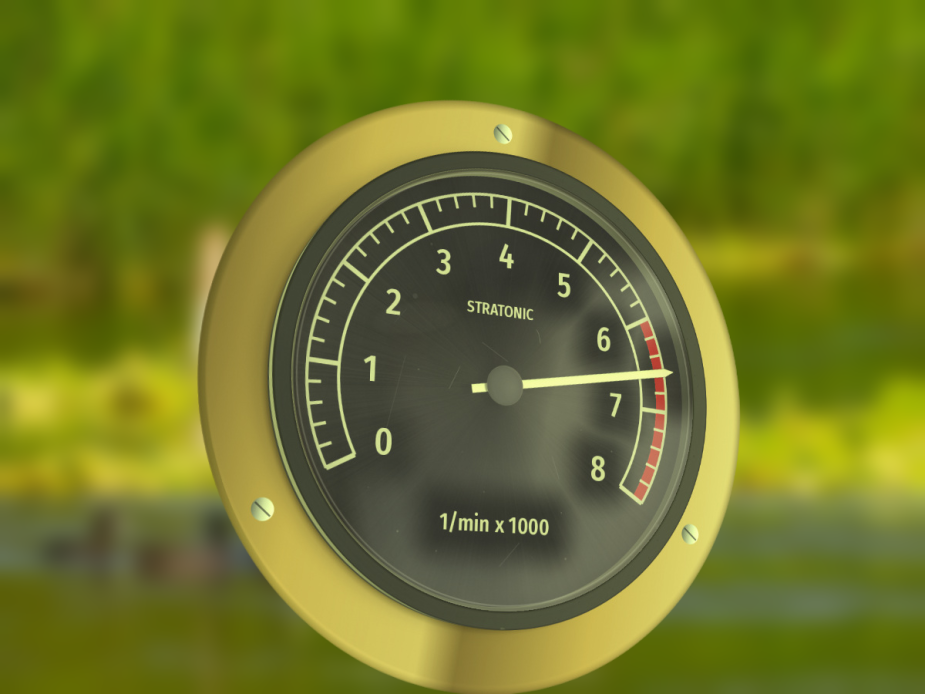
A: 6600 rpm
